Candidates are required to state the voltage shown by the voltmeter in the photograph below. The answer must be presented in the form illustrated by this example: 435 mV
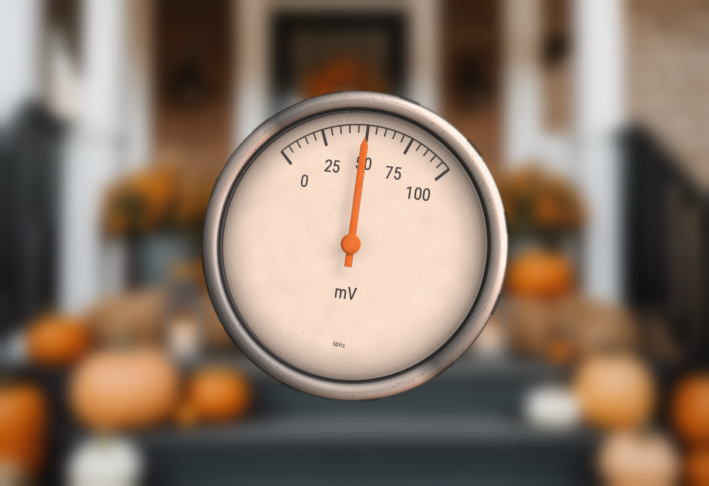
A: 50 mV
